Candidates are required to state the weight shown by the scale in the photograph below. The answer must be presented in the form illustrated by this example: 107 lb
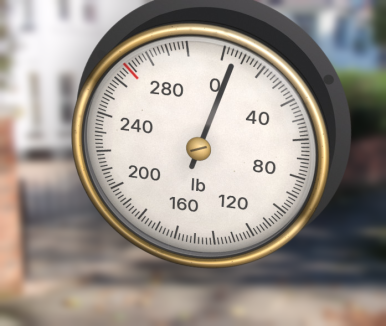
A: 6 lb
